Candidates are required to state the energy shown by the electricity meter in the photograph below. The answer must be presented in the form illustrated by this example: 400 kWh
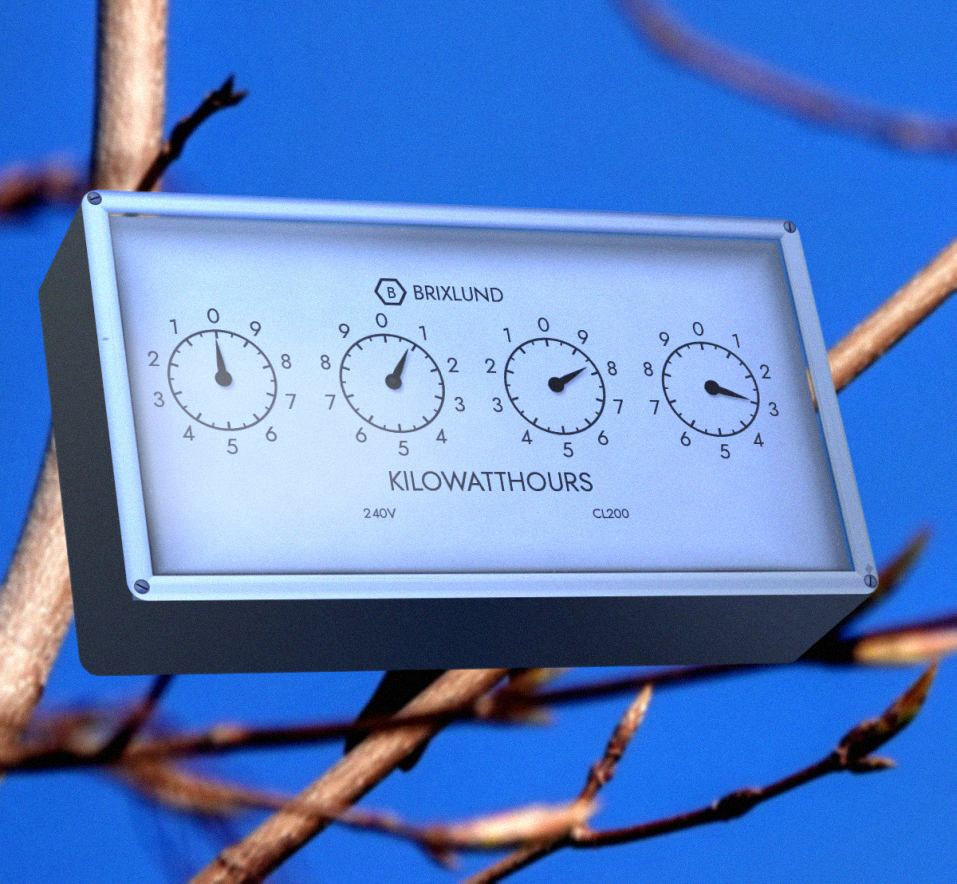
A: 83 kWh
